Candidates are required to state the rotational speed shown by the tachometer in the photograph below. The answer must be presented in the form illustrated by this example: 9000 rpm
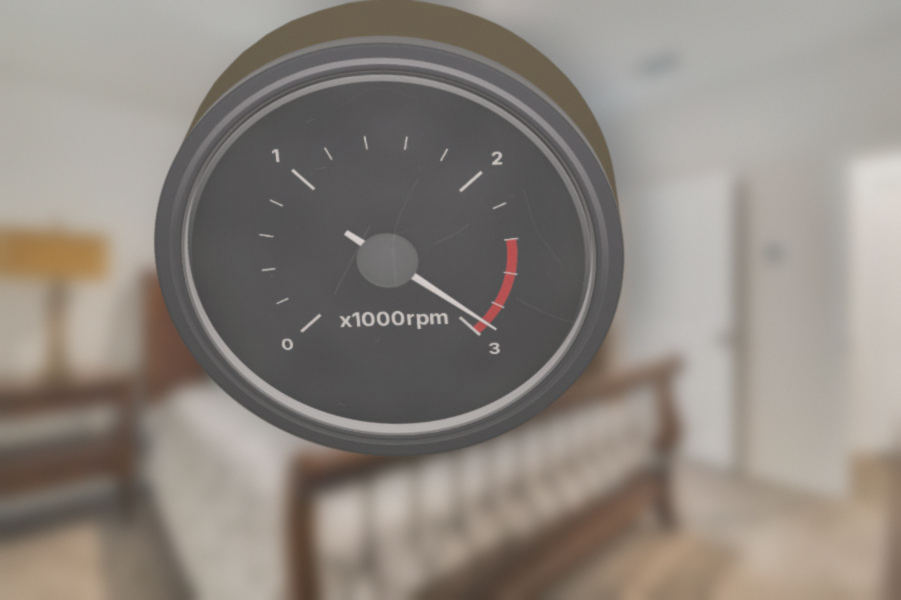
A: 2900 rpm
